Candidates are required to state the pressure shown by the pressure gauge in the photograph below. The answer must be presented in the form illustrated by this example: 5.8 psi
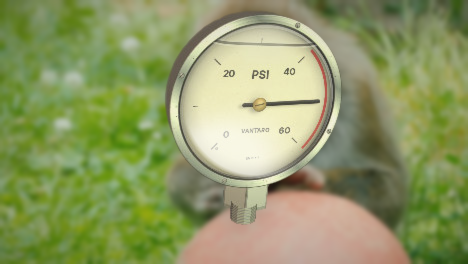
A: 50 psi
